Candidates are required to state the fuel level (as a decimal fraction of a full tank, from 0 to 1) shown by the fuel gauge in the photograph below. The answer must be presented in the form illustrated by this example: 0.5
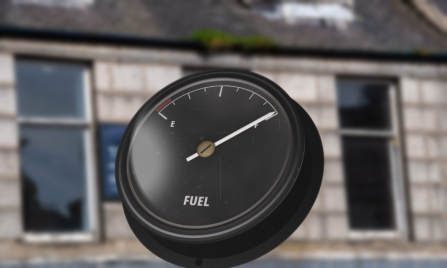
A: 1
